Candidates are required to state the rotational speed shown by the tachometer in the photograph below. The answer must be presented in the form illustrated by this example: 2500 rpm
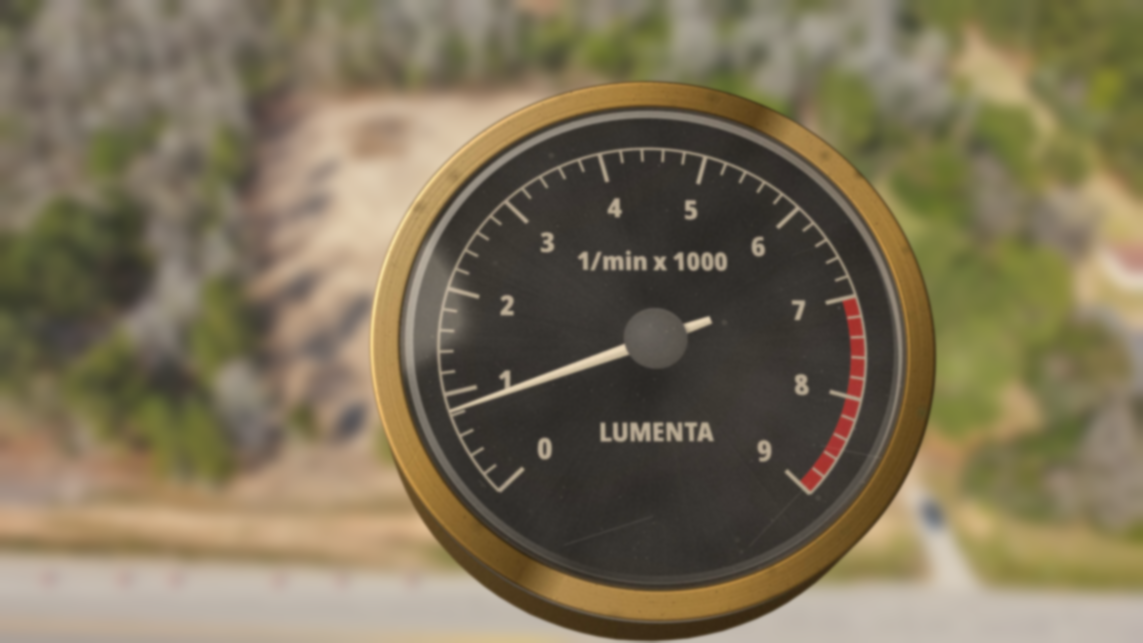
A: 800 rpm
